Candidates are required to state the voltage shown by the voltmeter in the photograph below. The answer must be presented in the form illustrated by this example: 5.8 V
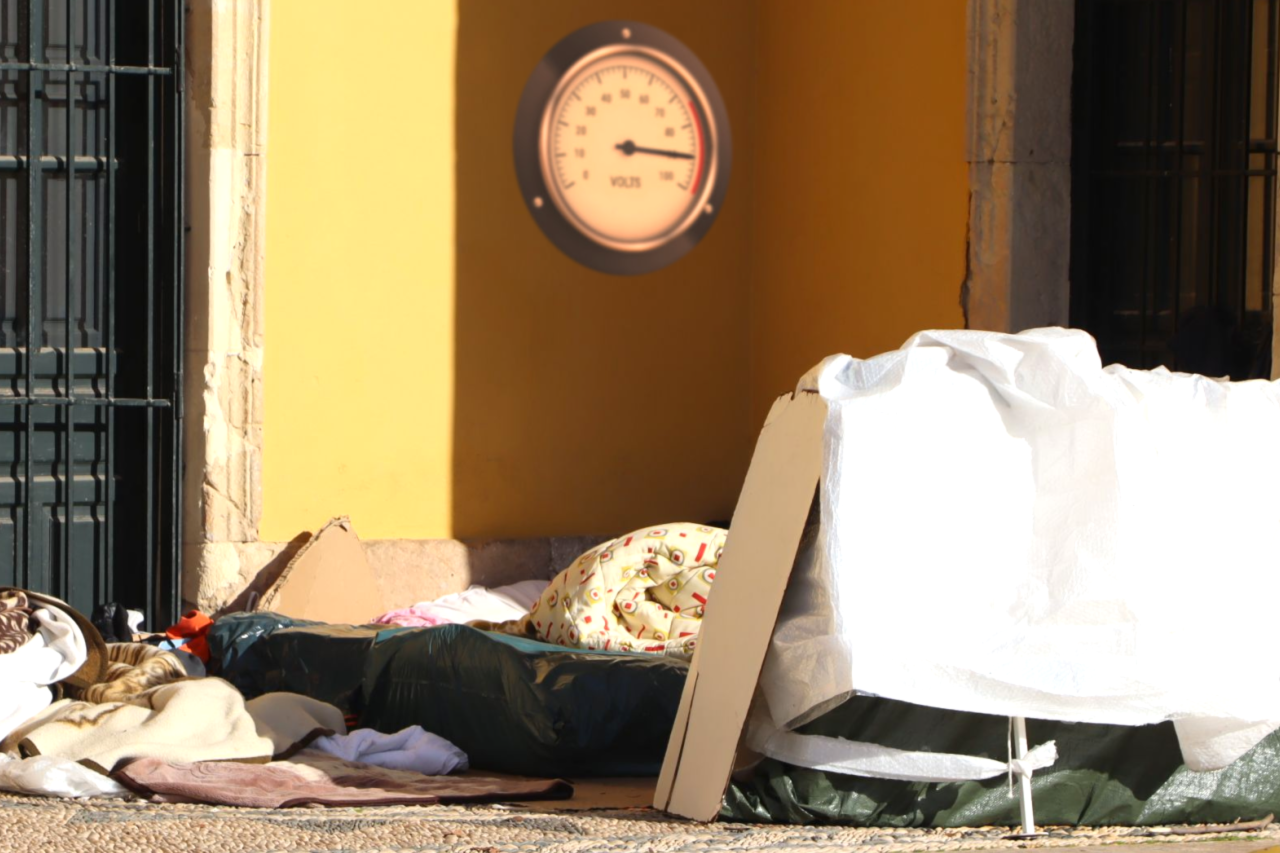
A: 90 V
